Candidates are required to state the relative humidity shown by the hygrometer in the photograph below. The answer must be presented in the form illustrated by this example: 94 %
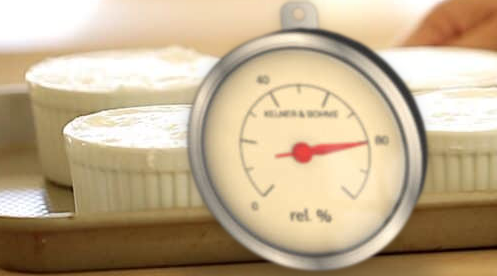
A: 80 %
